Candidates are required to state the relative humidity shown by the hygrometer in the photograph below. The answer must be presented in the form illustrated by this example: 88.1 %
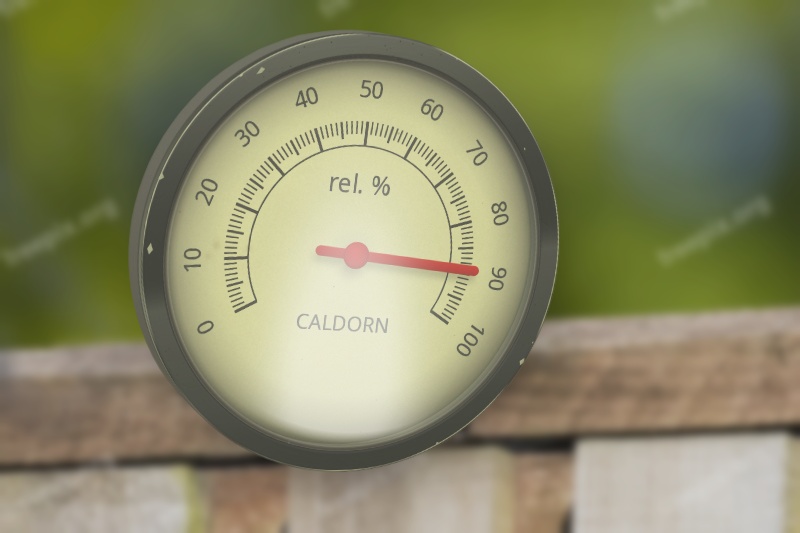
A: 89 %
